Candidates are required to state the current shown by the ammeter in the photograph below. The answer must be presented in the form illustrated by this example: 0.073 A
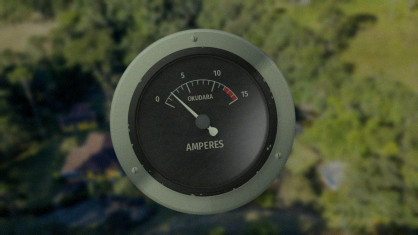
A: 2 A
